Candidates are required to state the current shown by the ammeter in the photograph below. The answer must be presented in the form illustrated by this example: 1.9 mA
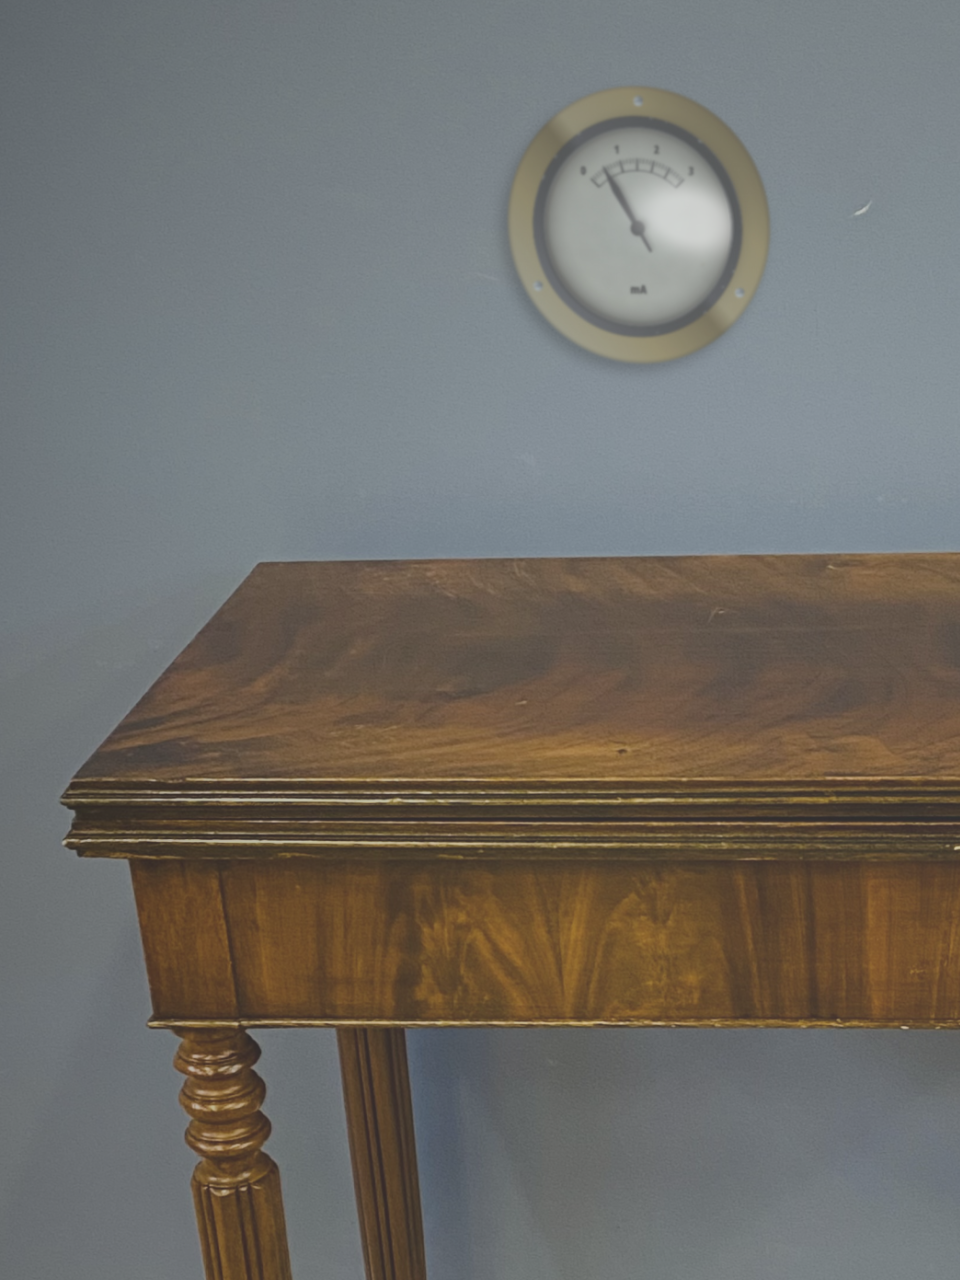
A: 0.5 mA
